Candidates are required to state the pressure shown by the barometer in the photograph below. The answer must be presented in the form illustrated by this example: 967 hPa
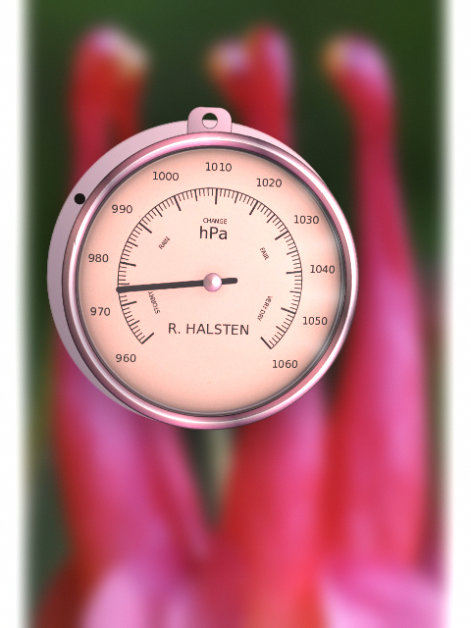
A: 974 hPa
